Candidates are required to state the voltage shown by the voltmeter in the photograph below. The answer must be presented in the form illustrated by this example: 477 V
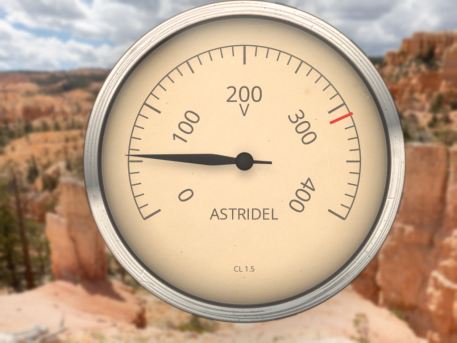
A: 55 V
